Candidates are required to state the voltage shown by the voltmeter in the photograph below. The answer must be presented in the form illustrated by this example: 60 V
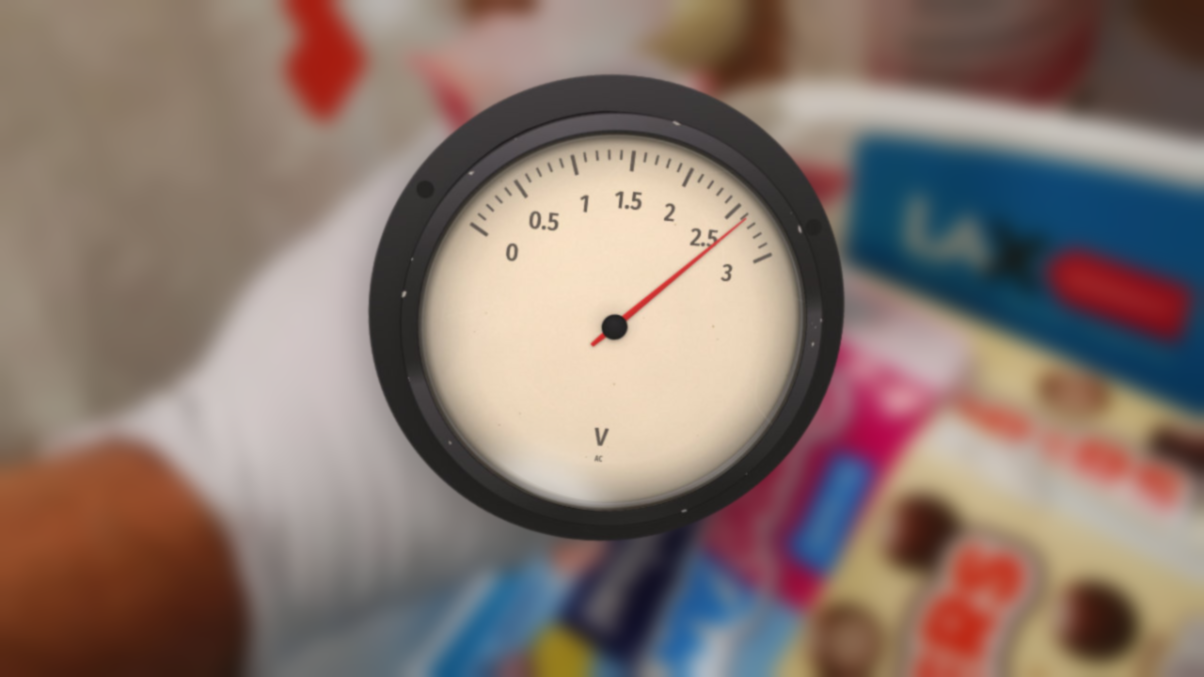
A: 2.6 V
